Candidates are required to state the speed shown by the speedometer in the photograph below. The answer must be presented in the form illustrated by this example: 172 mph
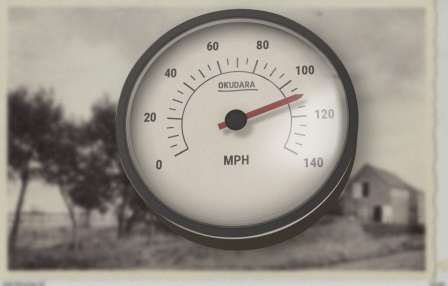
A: 110 mph
